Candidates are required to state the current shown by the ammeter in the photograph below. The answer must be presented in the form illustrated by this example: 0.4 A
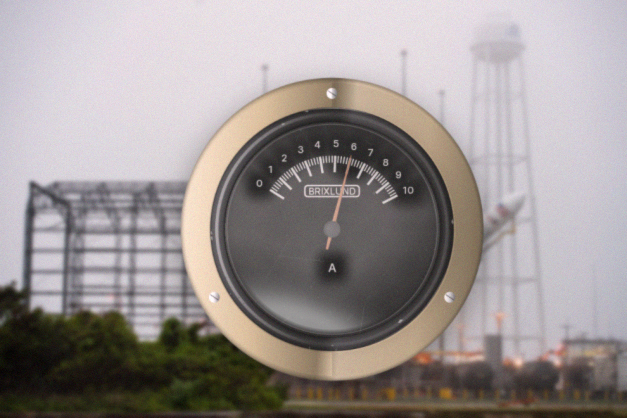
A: 6 A
